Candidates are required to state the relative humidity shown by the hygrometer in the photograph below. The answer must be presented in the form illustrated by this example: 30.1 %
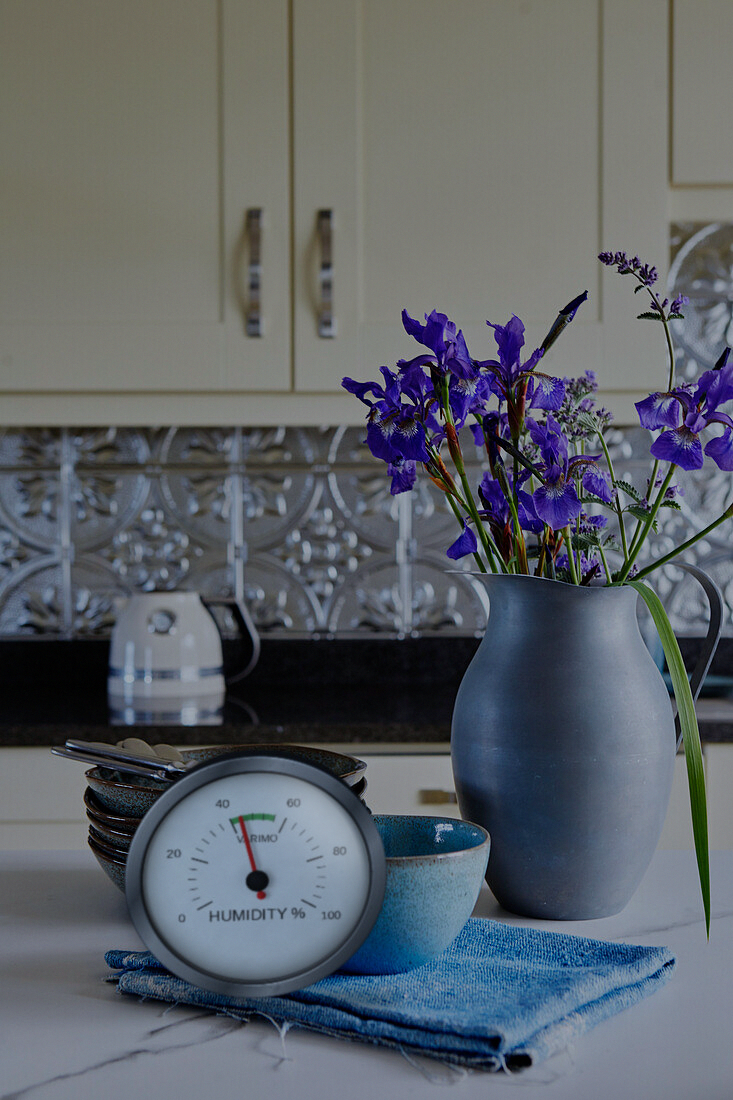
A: 44 %
